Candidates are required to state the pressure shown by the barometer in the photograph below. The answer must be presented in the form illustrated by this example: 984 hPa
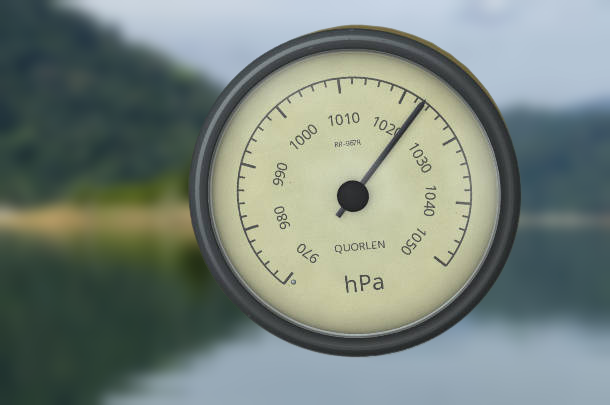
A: 1023 hPa
